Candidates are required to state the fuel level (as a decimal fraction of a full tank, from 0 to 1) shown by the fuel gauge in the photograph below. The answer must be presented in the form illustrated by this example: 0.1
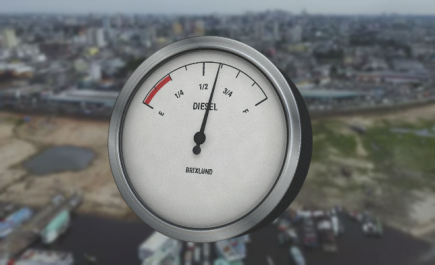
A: 0.625
